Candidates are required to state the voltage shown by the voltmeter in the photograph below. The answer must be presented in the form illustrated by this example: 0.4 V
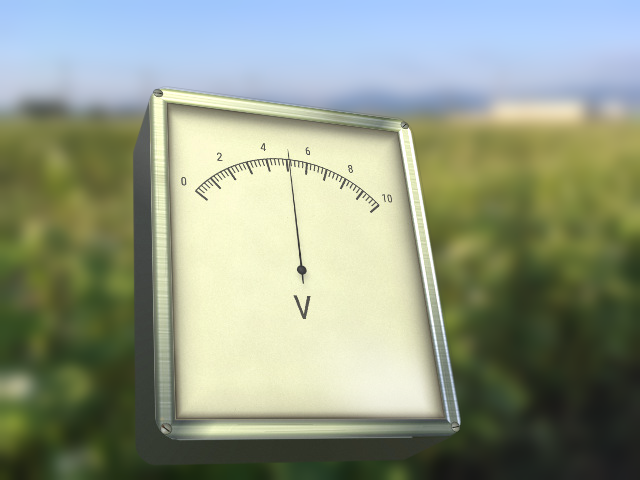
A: 5 V
